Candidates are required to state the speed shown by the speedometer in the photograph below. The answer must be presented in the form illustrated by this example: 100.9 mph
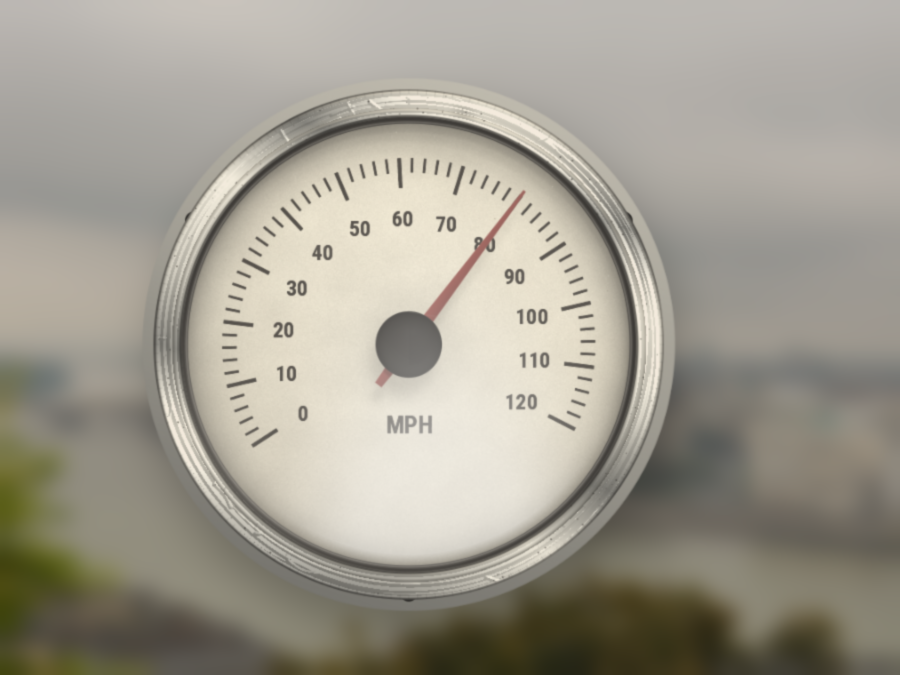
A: 80 mph
